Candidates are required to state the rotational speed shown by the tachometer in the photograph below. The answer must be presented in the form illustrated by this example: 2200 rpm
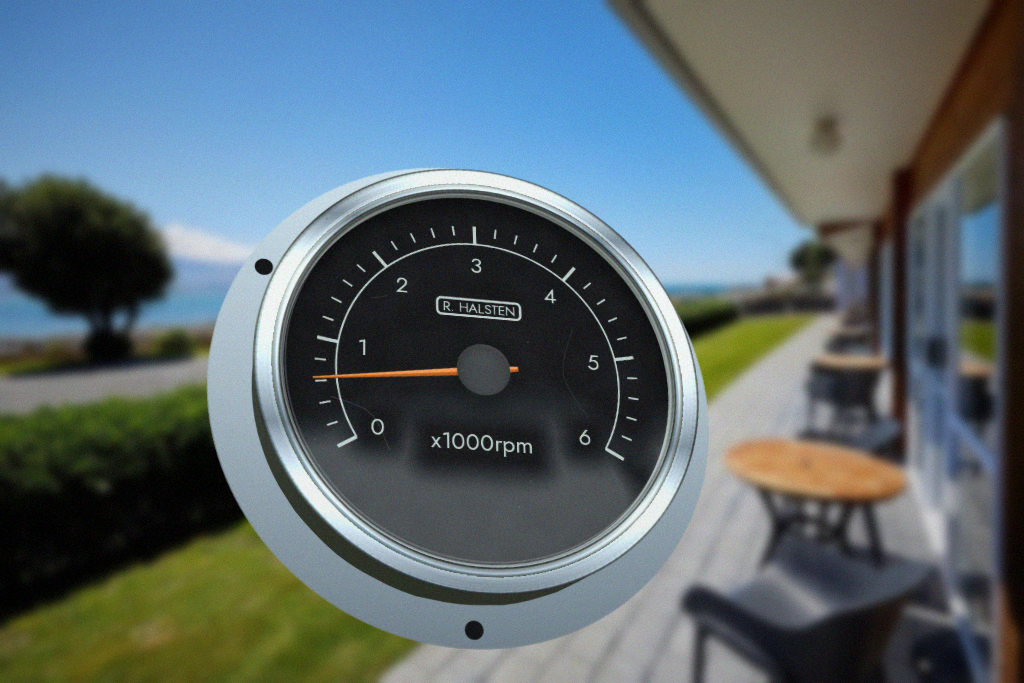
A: 600 rpm
